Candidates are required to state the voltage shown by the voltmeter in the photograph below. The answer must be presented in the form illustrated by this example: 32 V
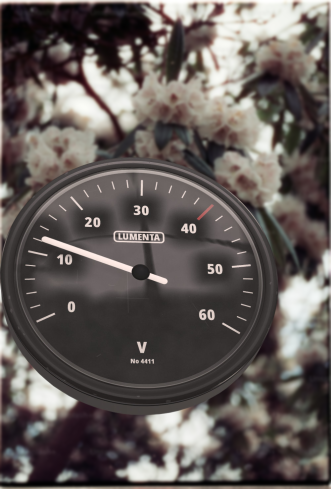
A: 12 V
